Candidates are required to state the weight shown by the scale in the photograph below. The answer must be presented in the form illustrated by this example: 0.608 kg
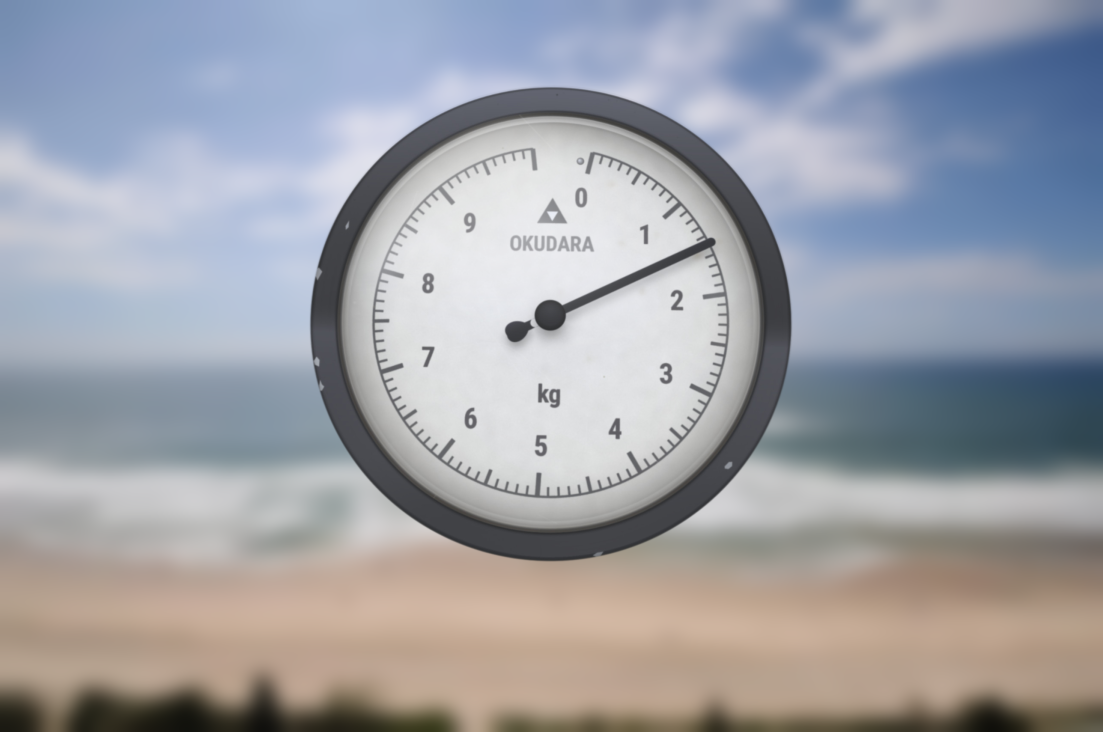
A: 1.5 kg
